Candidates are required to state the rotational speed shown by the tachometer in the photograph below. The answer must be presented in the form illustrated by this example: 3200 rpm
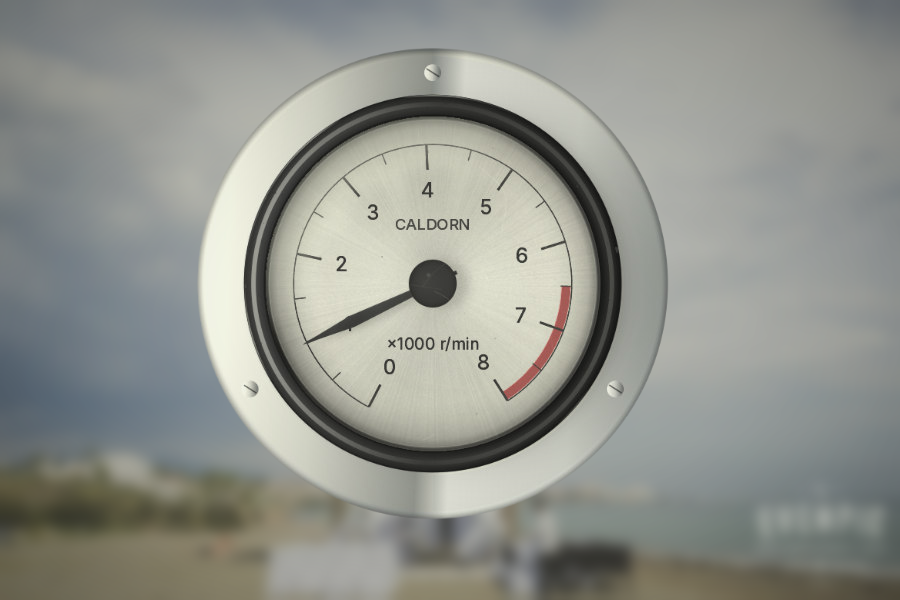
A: 1000 rpm
